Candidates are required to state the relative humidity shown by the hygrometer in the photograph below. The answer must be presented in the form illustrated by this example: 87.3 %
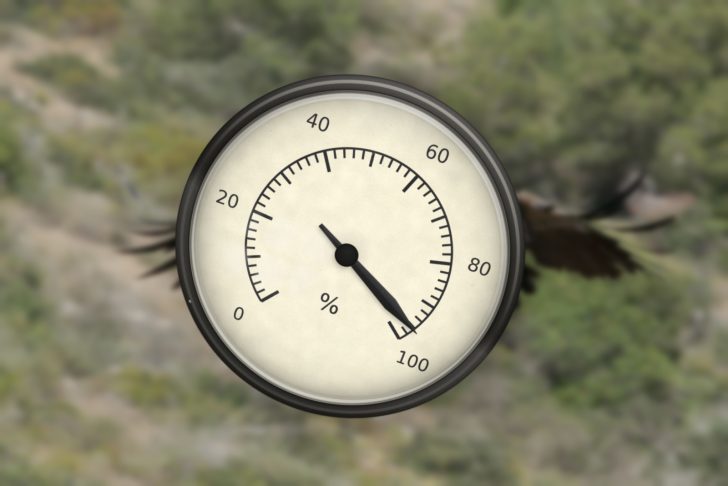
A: 96 %
